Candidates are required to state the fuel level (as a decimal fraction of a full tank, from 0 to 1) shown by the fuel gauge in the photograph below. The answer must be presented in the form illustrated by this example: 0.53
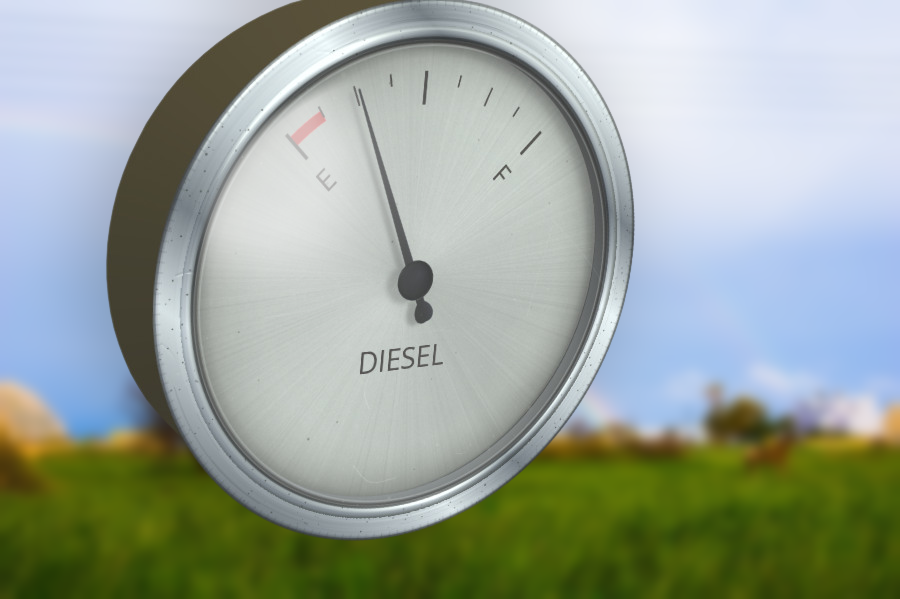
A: 0.25
